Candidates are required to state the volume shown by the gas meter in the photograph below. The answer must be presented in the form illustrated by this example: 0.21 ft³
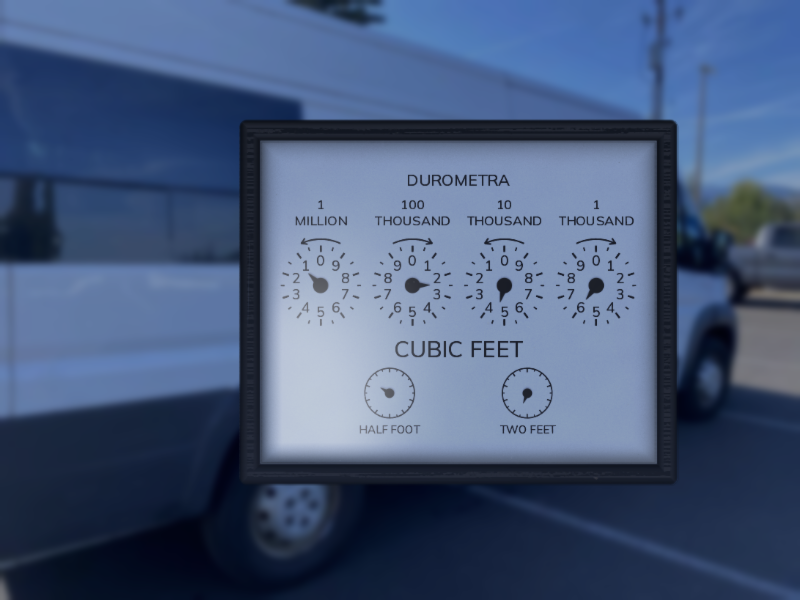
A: 124600 ft³
